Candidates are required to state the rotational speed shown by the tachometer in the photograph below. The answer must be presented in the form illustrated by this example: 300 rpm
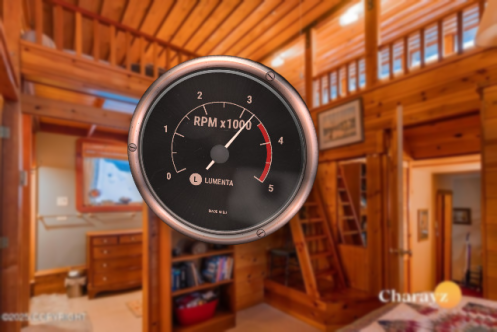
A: 3250 rpm
